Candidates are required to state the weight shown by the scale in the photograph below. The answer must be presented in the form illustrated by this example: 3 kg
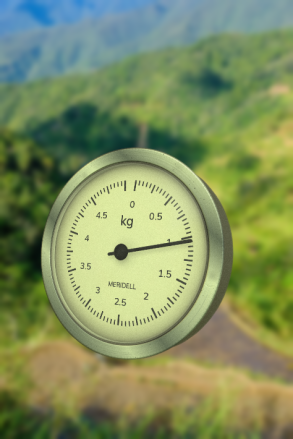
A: 1.05 kg
